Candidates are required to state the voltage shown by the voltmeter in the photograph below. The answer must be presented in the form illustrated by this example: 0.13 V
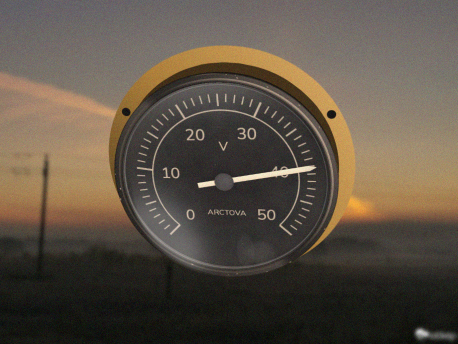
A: 40 V
